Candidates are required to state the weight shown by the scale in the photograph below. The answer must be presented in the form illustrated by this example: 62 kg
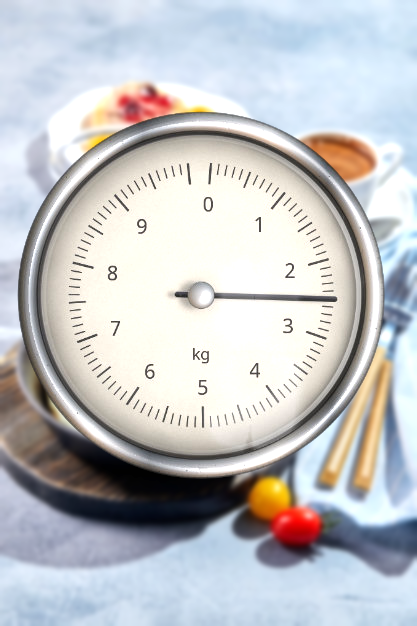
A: 2.5 kg
